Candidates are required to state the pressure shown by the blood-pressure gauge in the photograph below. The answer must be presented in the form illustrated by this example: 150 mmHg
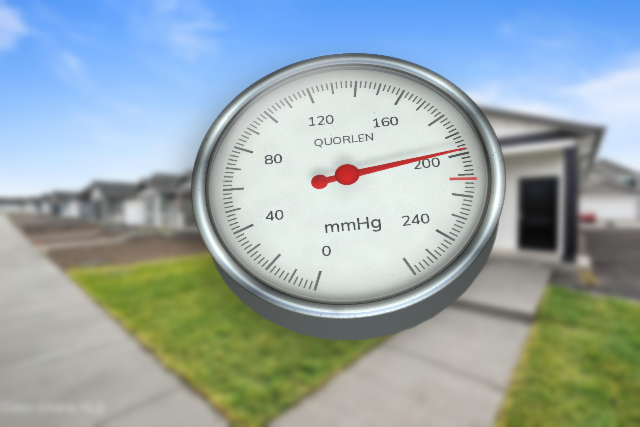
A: 200 mmHg
